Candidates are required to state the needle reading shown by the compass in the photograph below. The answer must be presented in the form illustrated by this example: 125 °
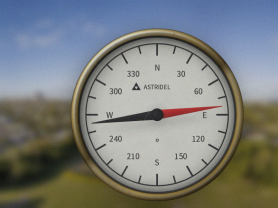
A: 82.5 °
